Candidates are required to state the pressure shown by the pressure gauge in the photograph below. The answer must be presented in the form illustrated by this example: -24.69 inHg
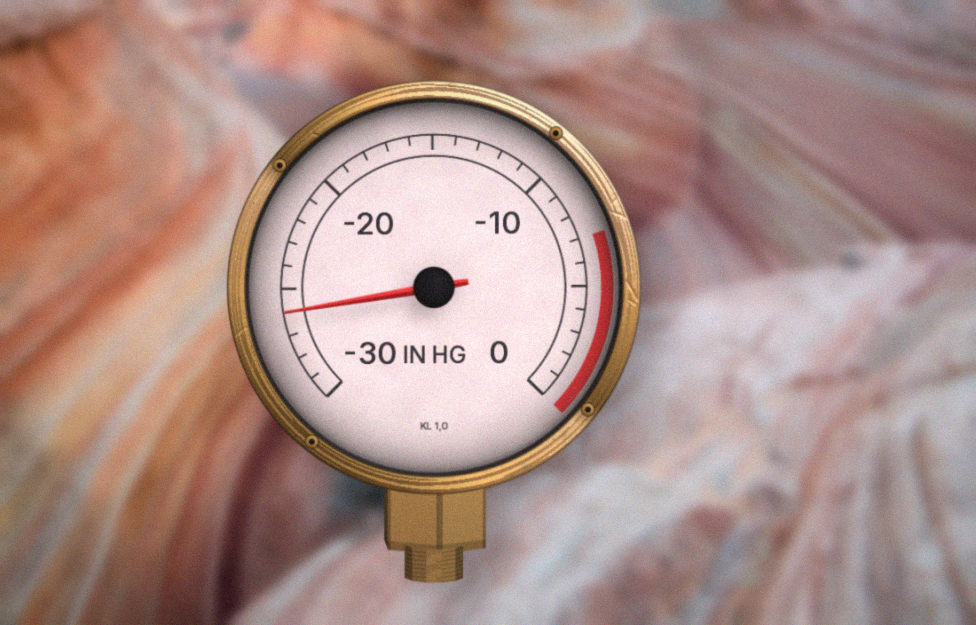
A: -26 inHg
